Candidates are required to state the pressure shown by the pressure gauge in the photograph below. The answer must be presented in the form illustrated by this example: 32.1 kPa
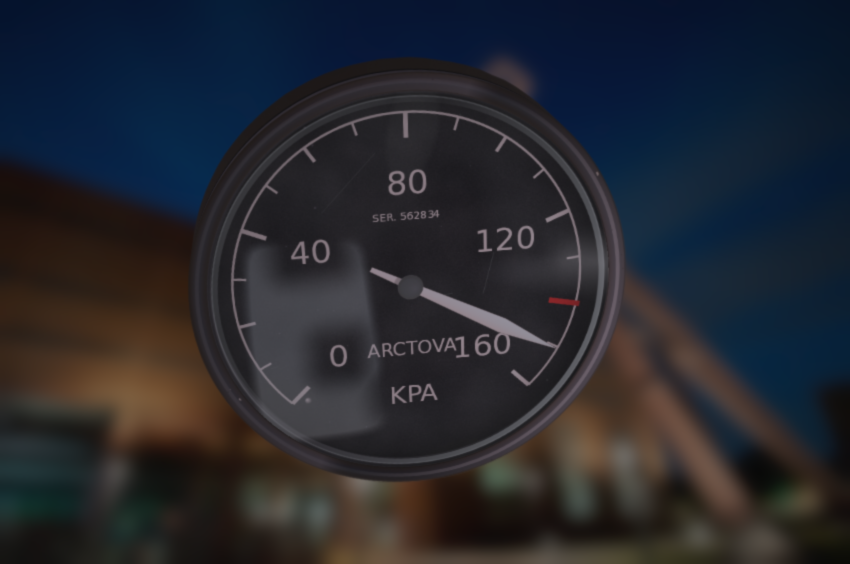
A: 150 kPa
